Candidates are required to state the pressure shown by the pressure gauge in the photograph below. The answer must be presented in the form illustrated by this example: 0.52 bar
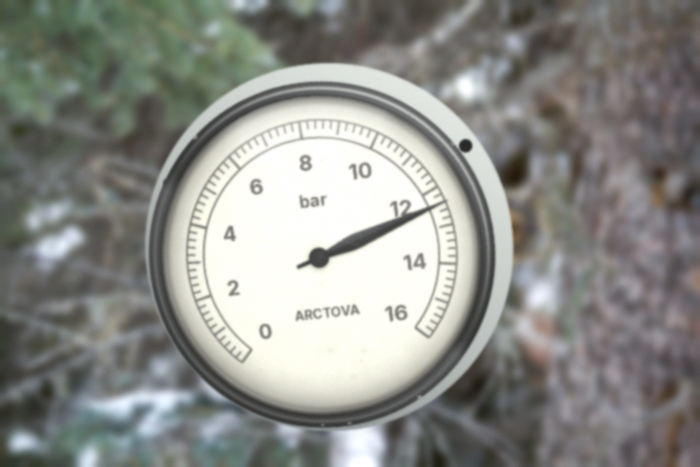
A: 12.4 bar
